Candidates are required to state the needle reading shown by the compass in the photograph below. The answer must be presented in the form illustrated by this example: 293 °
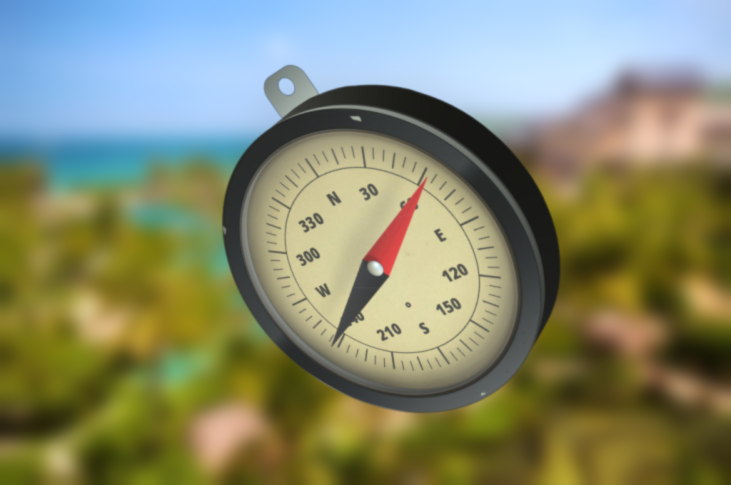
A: 62.5 °
